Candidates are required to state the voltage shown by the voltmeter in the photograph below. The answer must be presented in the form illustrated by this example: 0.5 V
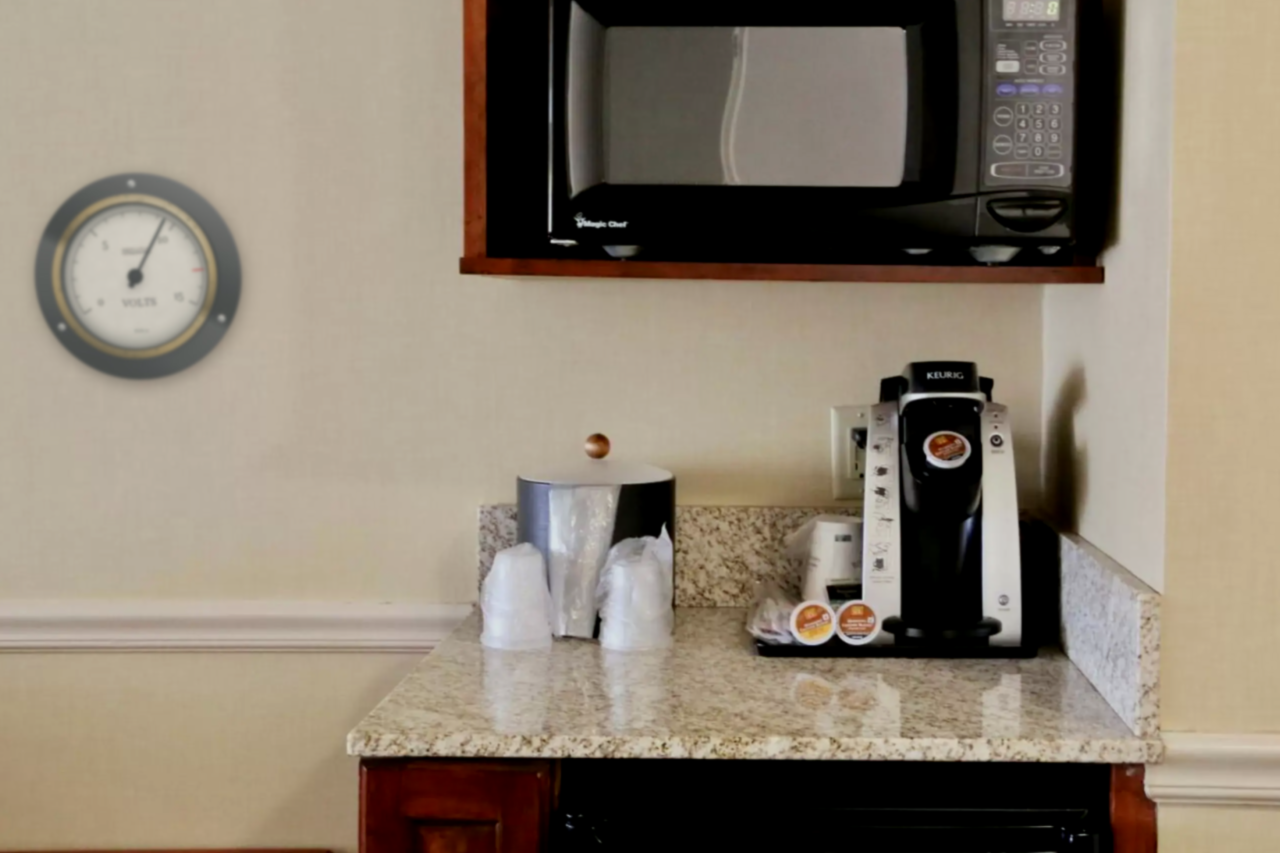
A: 9.5 V
